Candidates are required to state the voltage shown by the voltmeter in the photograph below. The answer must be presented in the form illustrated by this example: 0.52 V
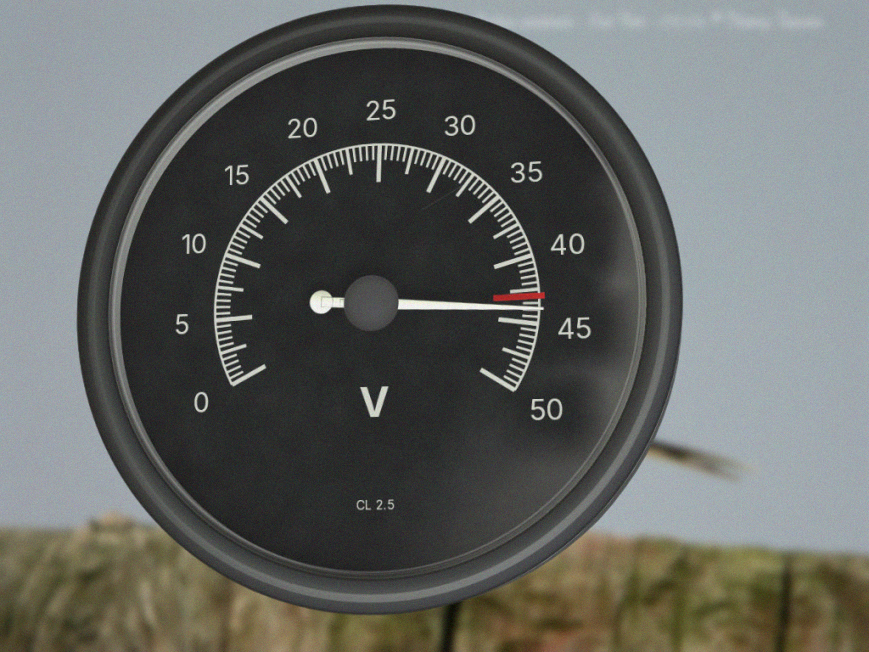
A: 44 V
